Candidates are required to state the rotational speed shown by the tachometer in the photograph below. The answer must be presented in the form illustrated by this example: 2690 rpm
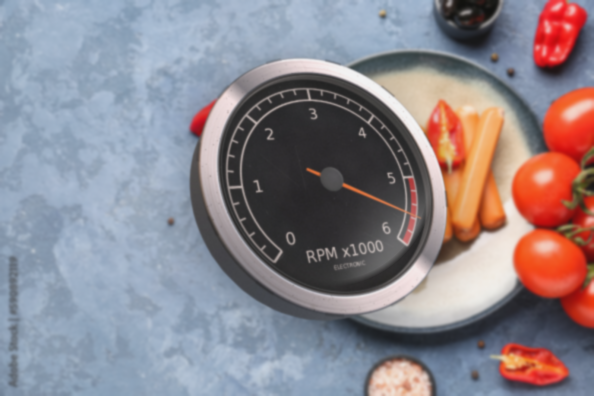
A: 5600 rpm
